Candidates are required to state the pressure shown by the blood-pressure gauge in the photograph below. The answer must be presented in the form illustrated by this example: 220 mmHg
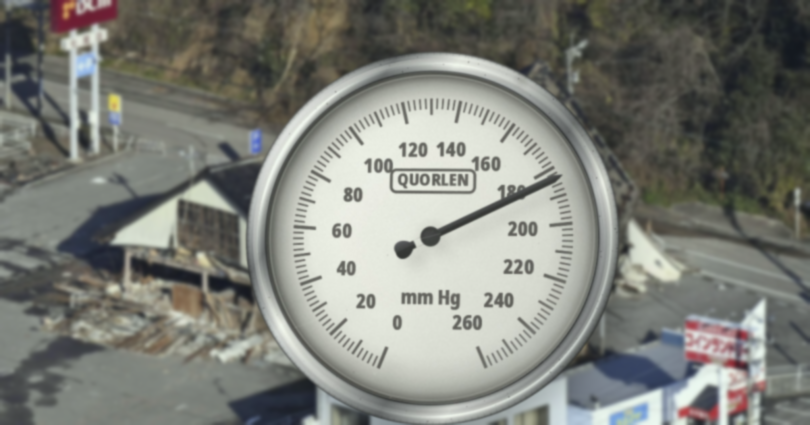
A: 184 mmHg
